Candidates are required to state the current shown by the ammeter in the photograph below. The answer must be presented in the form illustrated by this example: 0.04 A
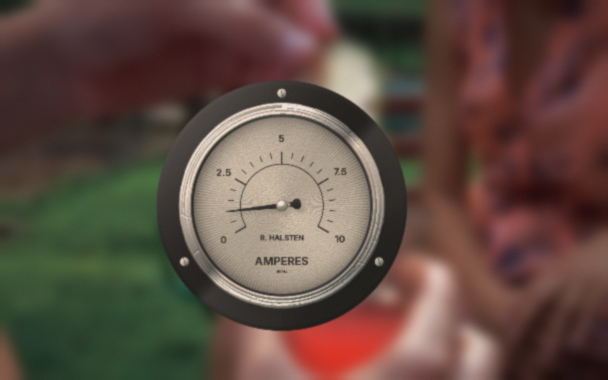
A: 1 A
